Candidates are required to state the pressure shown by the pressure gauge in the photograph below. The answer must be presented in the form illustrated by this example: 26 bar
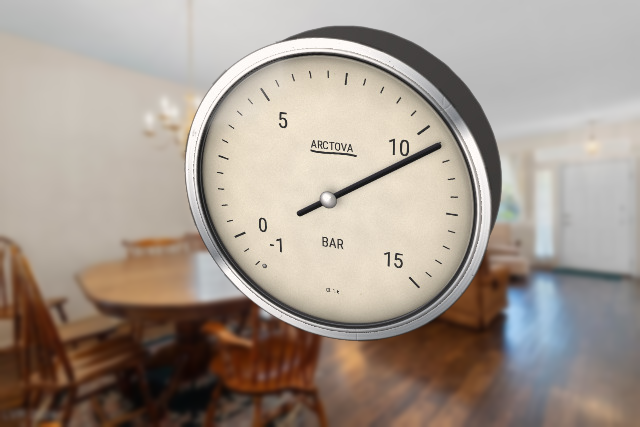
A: 10.5 bar
